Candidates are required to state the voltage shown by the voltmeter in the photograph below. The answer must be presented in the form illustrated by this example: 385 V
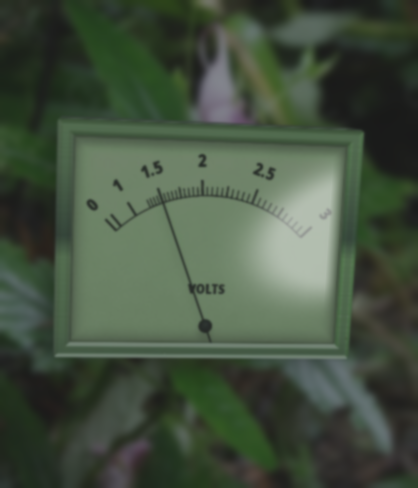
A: 1.5 V
